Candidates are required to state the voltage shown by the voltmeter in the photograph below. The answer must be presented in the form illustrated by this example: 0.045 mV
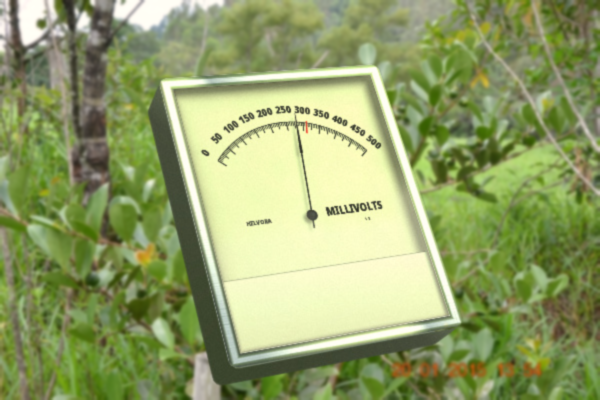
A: 275 mV
